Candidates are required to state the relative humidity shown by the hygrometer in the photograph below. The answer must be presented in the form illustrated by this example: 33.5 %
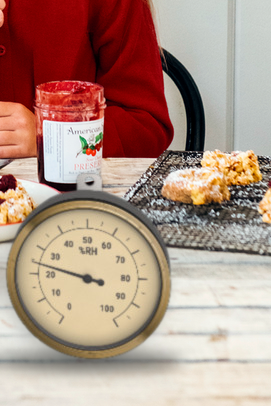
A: 25 %
